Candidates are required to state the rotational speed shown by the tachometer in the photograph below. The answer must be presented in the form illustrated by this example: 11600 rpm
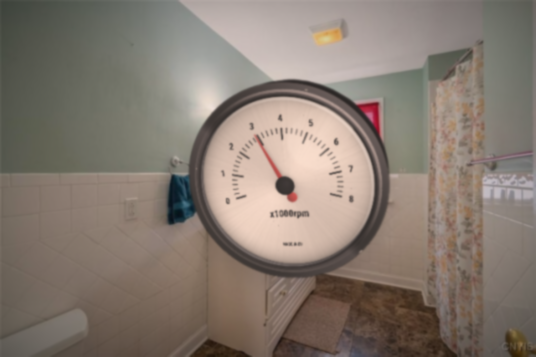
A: 3000 rpm
